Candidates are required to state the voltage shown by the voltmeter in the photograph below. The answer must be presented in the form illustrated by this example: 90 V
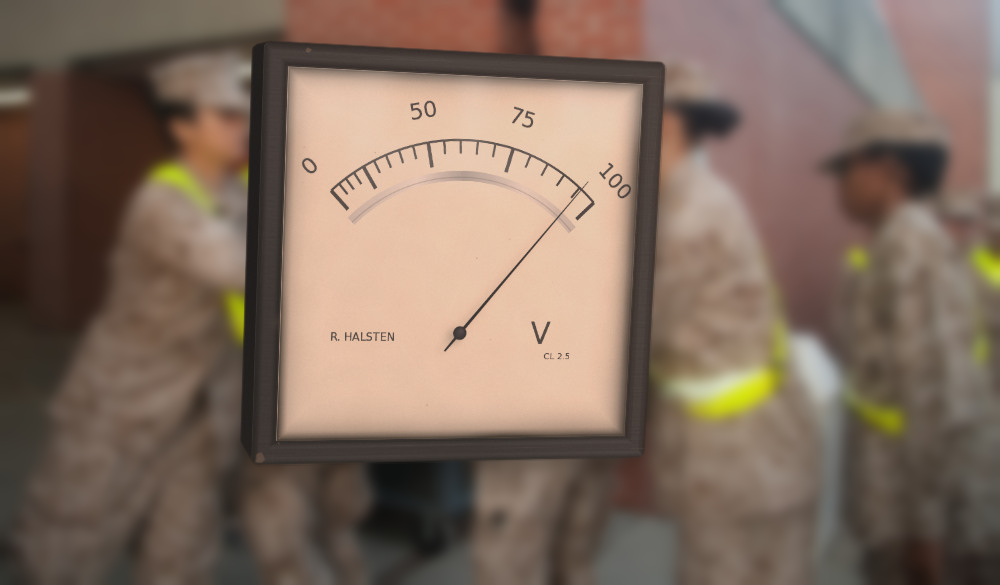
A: 95 V
